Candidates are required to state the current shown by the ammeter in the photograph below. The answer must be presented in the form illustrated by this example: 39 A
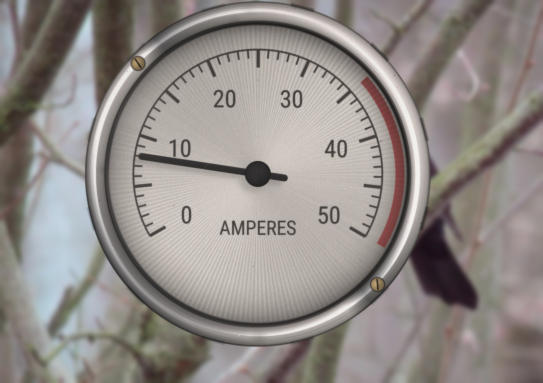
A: 8 A
